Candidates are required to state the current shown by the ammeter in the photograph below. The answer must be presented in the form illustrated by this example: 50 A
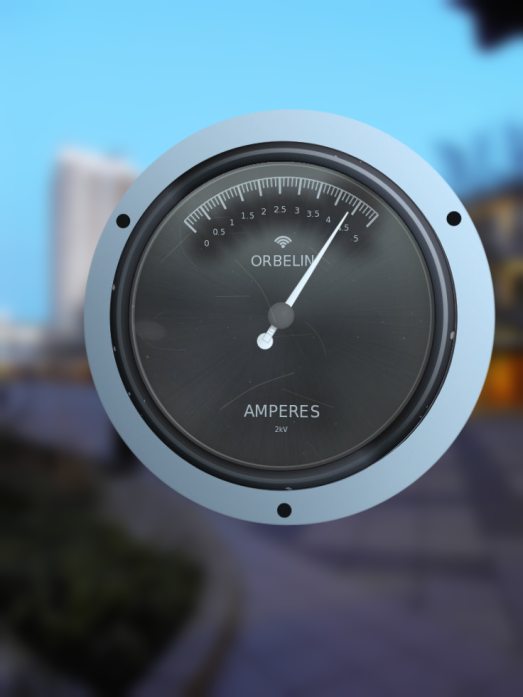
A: 4.4 A
